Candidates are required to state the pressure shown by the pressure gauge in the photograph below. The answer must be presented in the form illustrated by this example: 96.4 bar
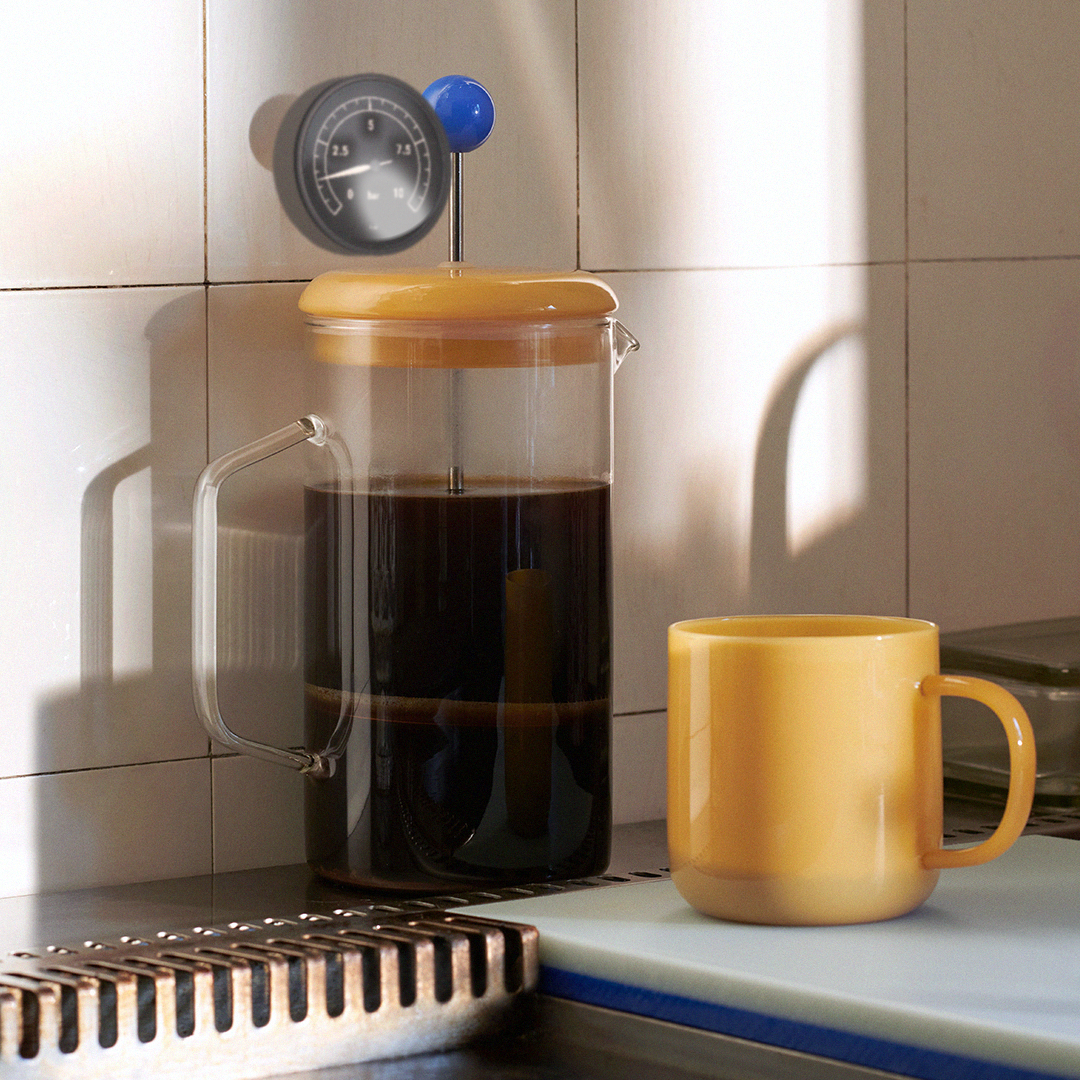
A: 1.25 bar
